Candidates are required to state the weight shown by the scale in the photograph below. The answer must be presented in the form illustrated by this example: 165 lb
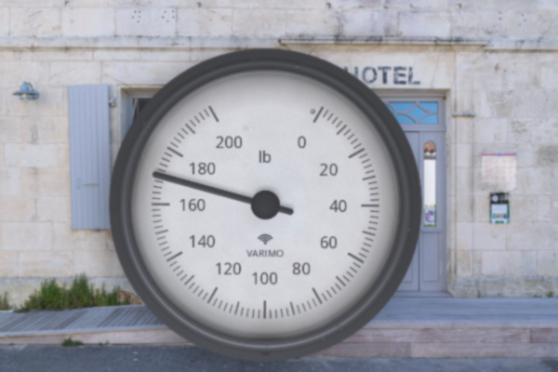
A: 170 lb
